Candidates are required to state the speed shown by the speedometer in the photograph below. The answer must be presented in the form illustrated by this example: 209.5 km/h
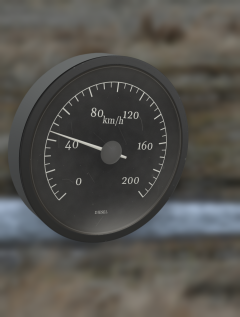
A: 45 km/h
